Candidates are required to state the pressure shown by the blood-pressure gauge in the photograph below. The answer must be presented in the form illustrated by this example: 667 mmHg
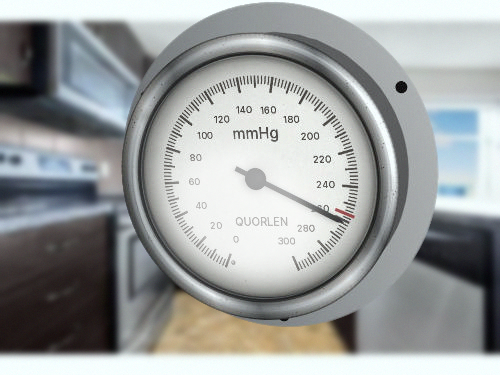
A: 260 mmHg
